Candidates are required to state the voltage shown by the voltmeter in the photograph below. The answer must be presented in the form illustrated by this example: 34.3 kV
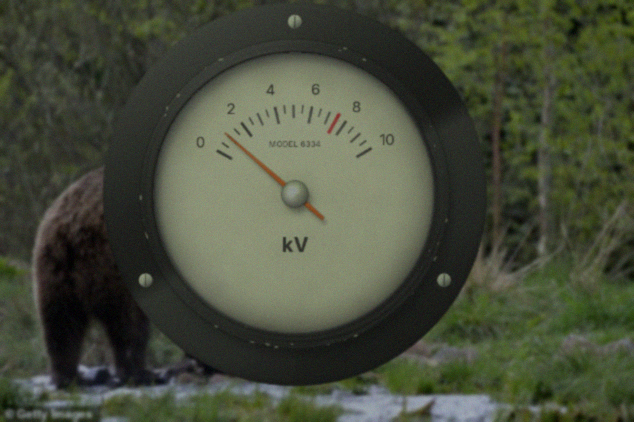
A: 1 kV
